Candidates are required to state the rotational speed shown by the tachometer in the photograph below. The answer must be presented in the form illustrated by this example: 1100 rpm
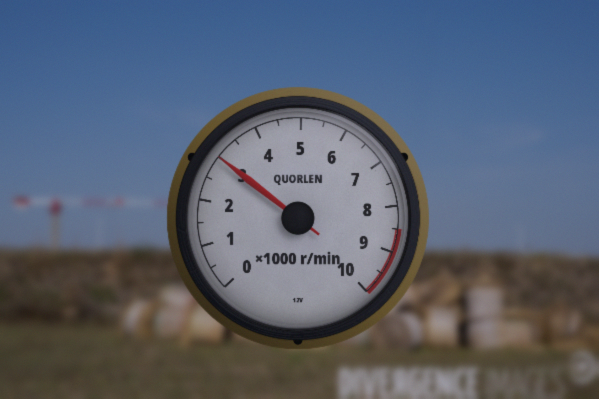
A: 3000 rpm
